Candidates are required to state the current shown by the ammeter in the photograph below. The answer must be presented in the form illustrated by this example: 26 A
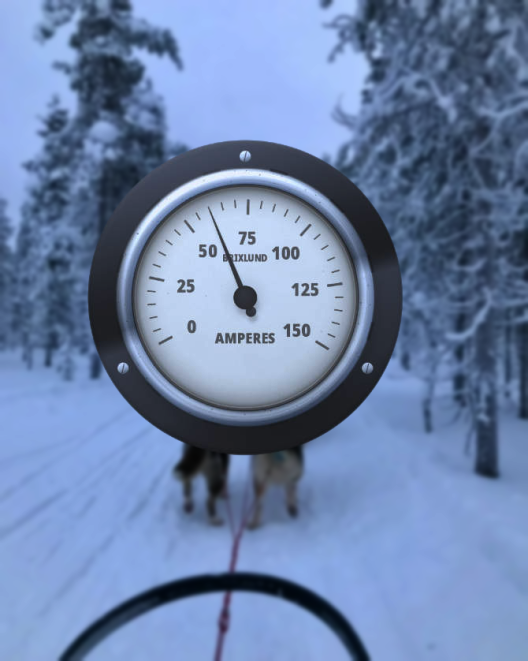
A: 60 A
